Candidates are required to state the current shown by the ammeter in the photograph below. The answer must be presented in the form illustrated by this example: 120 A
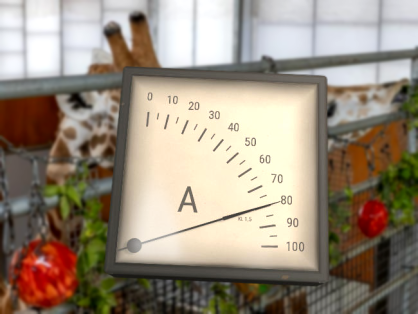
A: 80 A
